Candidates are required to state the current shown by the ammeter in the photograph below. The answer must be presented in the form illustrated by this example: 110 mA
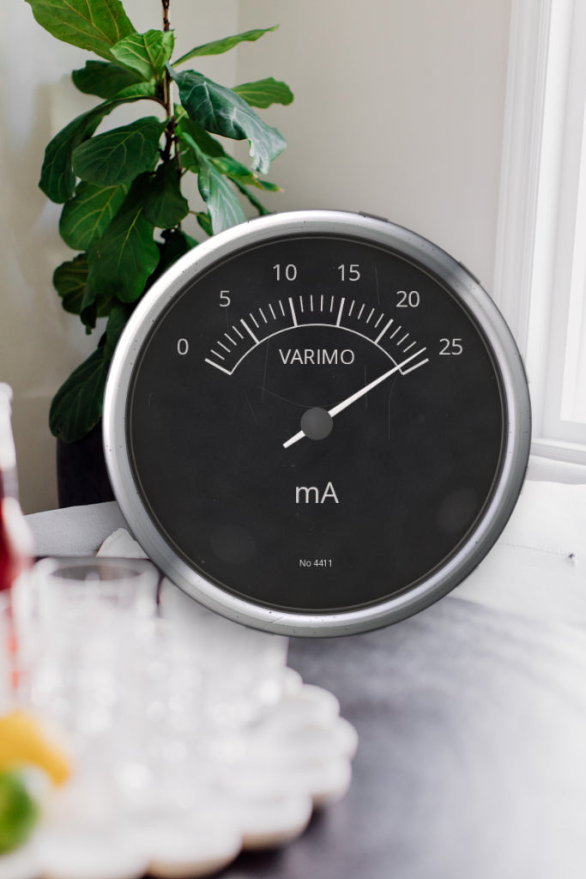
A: 24 mA
